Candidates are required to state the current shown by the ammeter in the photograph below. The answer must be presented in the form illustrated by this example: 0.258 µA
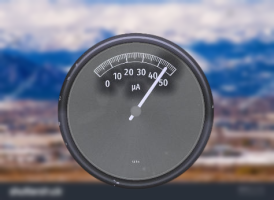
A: 45 µA
